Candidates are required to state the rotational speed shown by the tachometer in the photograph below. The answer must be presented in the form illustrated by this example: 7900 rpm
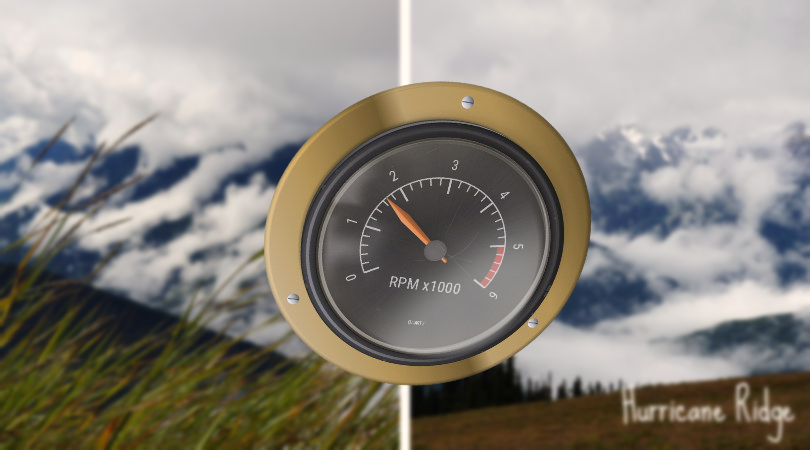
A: 1700 rpm
